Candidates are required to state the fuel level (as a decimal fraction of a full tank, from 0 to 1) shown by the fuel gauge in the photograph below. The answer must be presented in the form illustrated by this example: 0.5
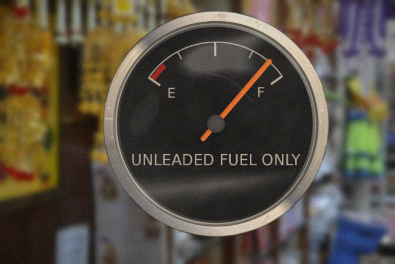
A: 0.875
